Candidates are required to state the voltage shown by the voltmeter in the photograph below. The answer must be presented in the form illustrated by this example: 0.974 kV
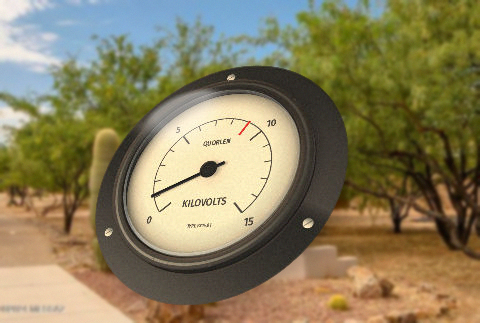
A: 1 kV
